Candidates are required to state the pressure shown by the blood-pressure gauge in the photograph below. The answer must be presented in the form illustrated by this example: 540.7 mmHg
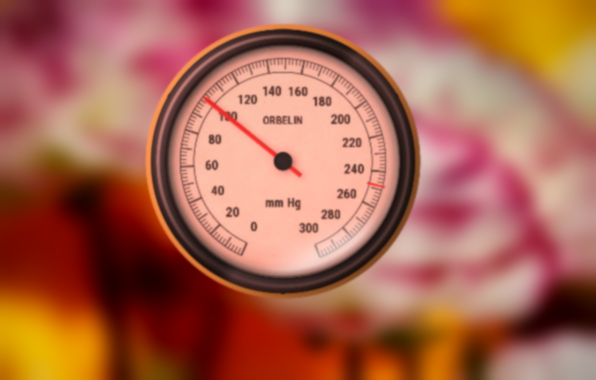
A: 100 mmHg
